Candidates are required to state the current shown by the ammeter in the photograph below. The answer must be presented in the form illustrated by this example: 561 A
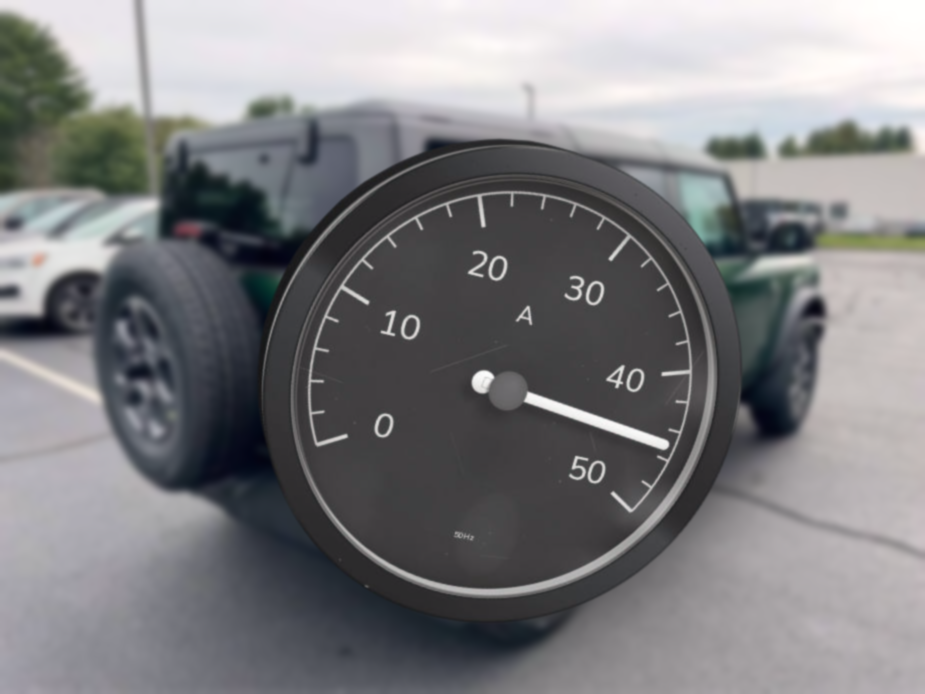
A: 45 A
